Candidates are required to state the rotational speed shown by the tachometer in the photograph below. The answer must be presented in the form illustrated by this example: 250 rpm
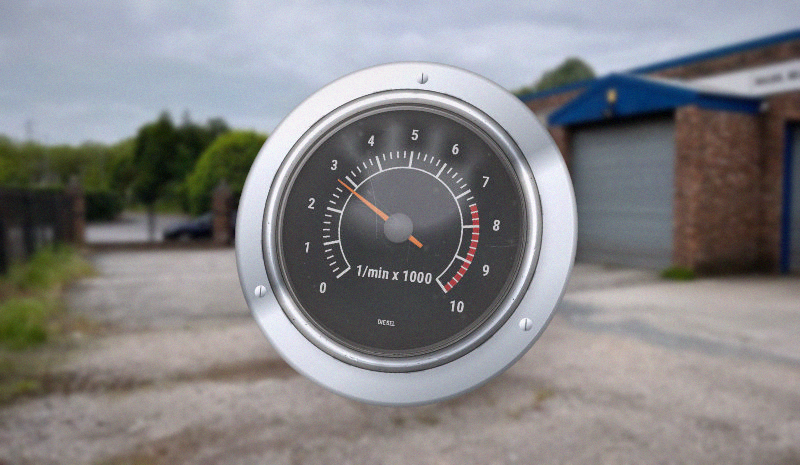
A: 2800 rpm
